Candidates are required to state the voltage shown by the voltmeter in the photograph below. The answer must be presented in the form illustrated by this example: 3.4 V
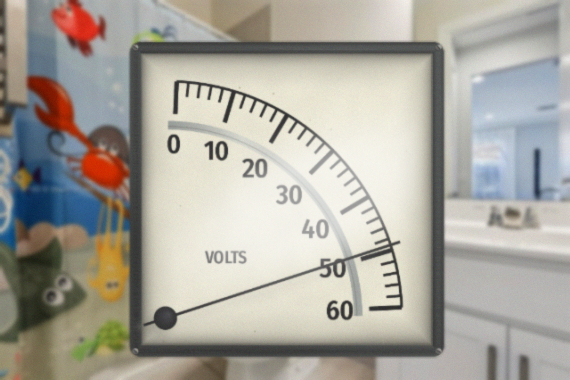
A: 49 V
